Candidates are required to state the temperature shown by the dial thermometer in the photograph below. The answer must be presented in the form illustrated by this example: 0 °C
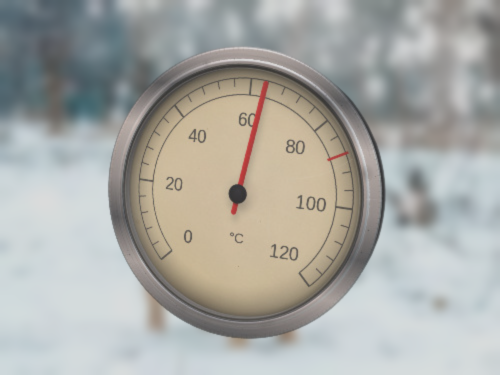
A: 64 °C
